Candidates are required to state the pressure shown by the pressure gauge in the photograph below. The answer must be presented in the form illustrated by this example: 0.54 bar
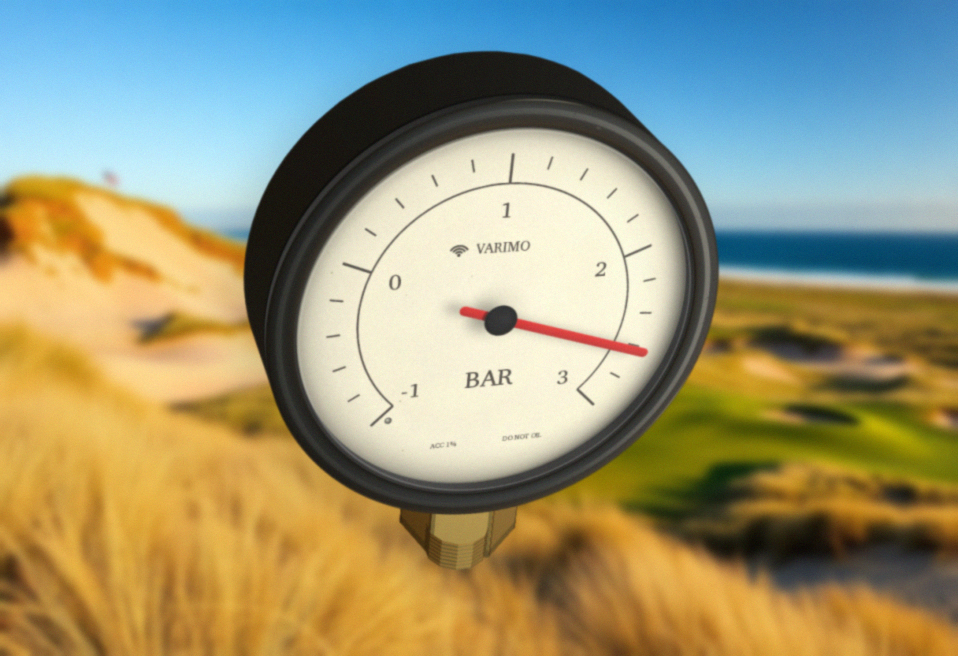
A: 2.6 bar
